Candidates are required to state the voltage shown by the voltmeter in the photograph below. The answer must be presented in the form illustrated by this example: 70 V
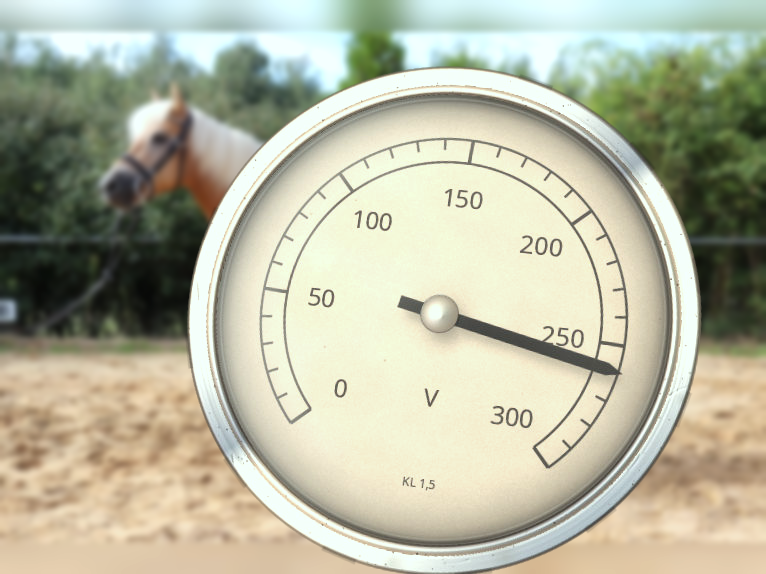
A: 260 V
